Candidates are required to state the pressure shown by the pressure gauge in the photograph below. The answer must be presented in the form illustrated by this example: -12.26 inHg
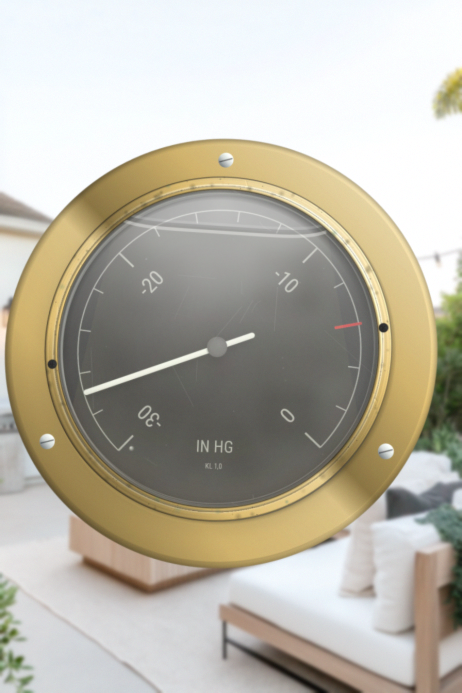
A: -27 inHg
